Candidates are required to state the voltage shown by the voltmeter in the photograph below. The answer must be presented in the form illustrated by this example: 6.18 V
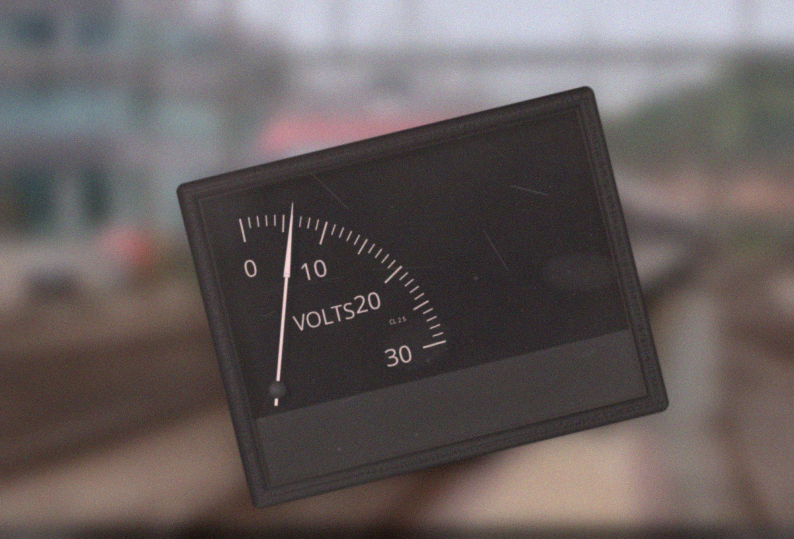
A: 6 V
